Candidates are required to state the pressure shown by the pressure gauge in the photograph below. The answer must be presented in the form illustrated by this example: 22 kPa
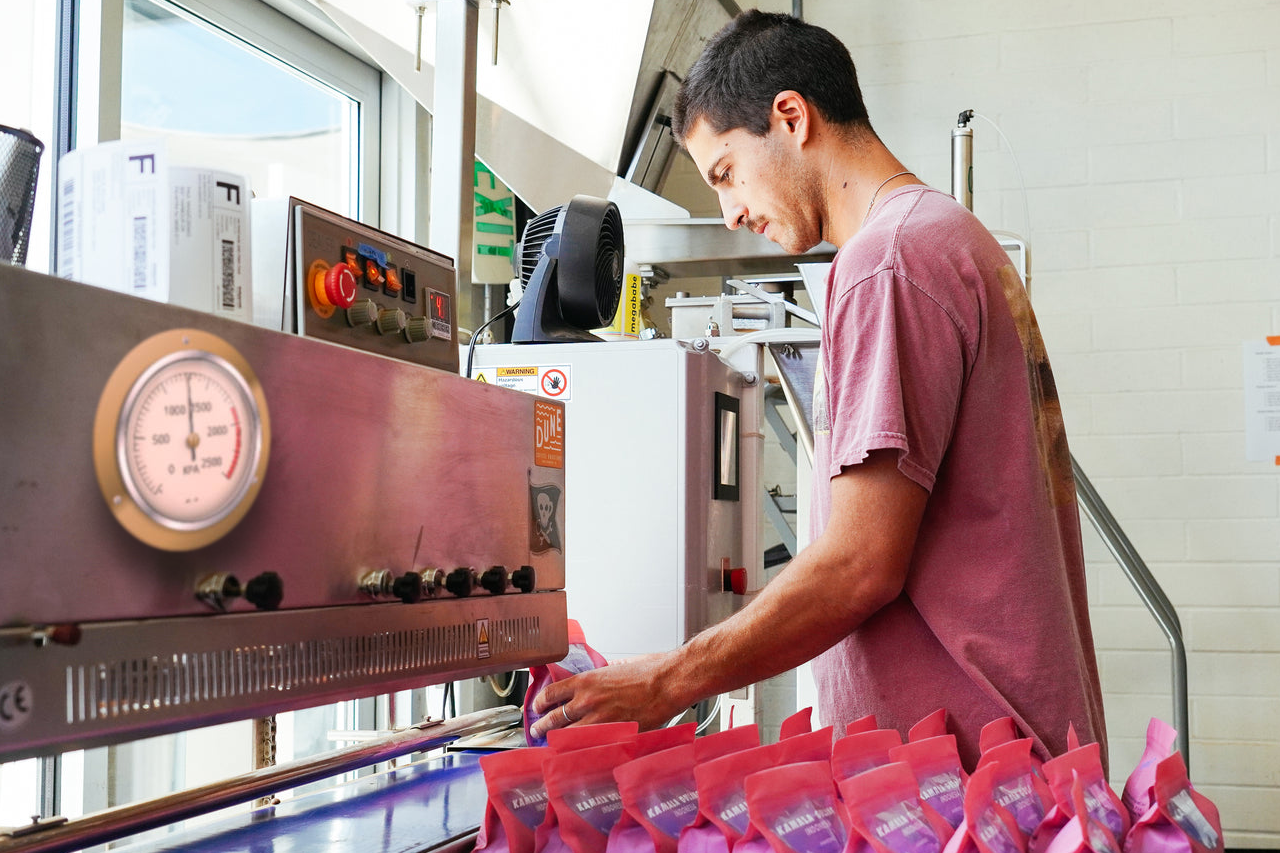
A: 1250 kPa
